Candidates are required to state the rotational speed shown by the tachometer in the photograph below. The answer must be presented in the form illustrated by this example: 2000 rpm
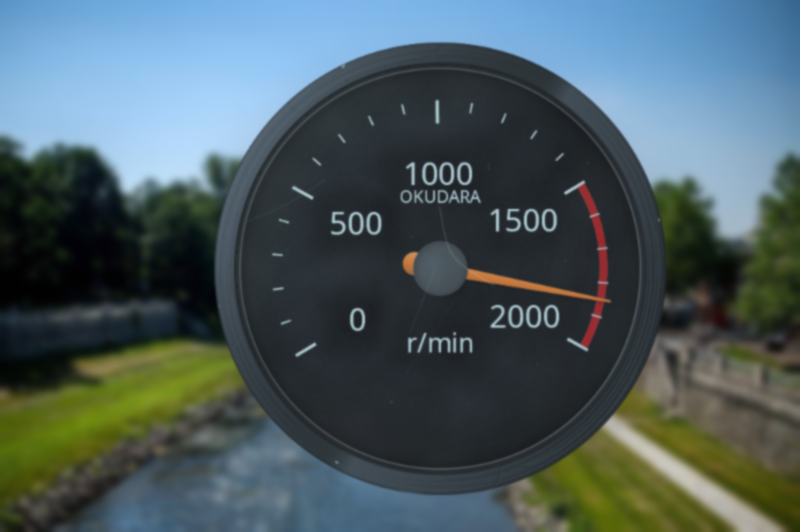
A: 1850 rpm
